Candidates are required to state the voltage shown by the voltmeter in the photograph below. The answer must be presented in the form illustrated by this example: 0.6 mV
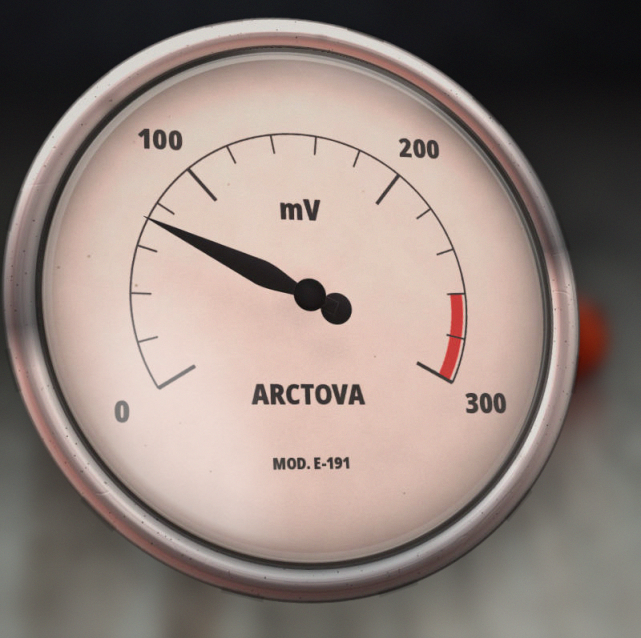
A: 70 mV
